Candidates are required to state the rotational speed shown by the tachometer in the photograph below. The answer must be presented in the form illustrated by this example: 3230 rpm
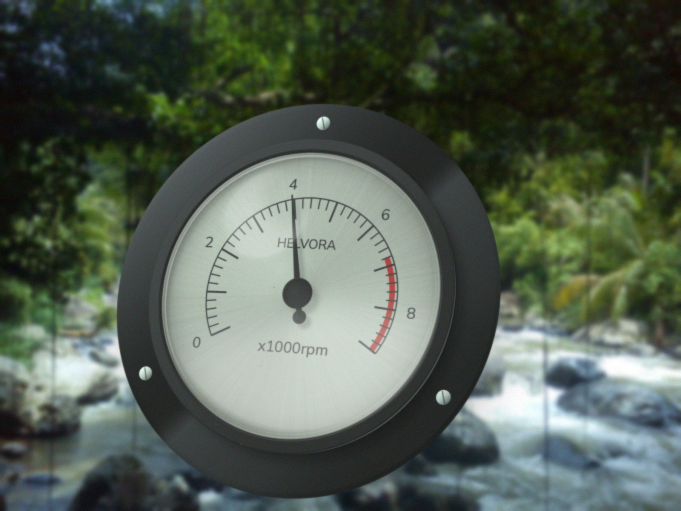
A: 4000 rpm
